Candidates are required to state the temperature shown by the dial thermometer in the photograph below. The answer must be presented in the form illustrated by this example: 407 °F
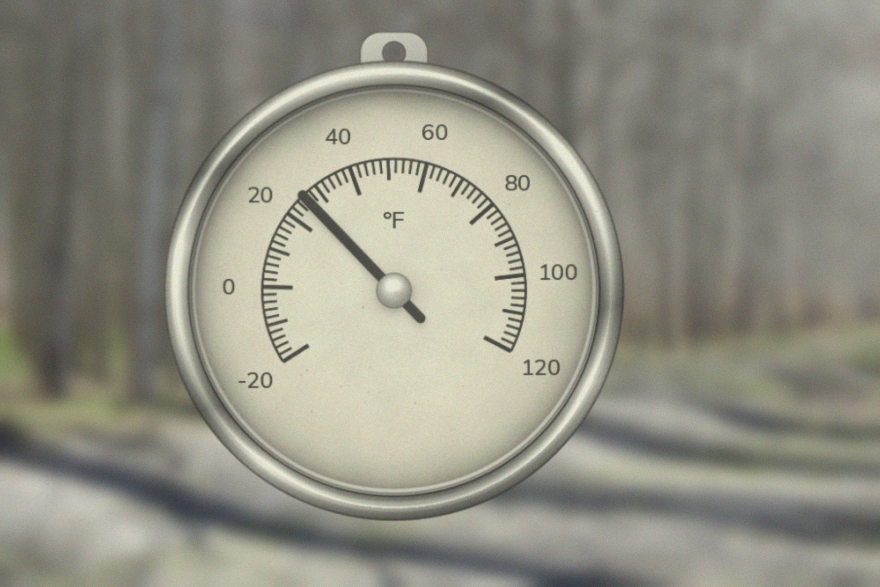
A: 26 °F
